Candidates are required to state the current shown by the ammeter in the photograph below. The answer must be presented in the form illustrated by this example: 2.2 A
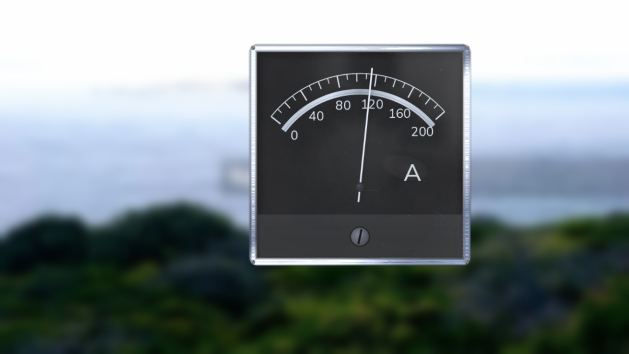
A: 115 A
